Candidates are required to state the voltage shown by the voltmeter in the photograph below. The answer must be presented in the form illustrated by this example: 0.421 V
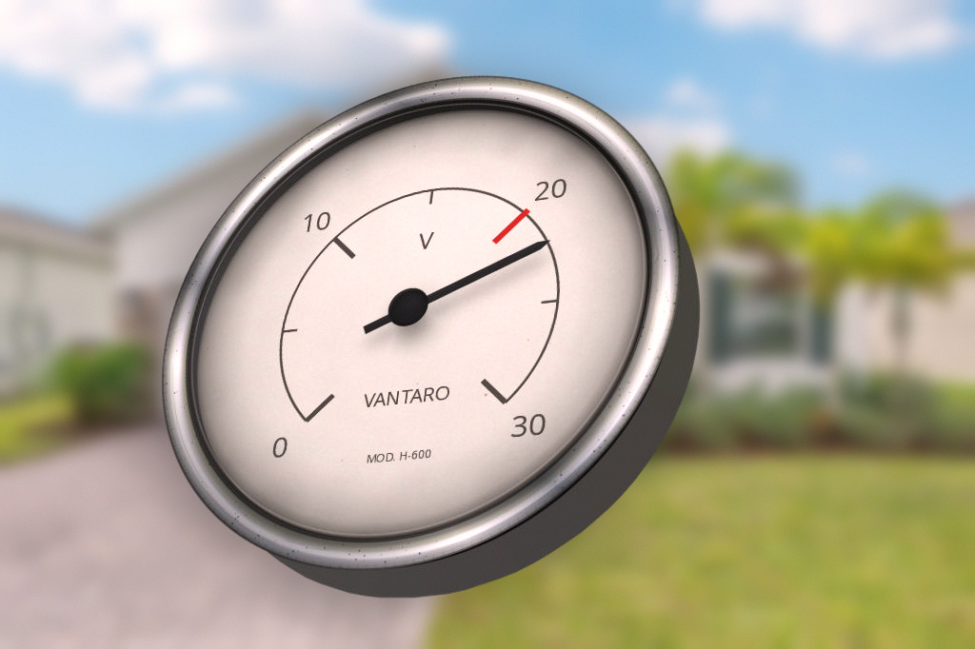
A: 22.5 V
